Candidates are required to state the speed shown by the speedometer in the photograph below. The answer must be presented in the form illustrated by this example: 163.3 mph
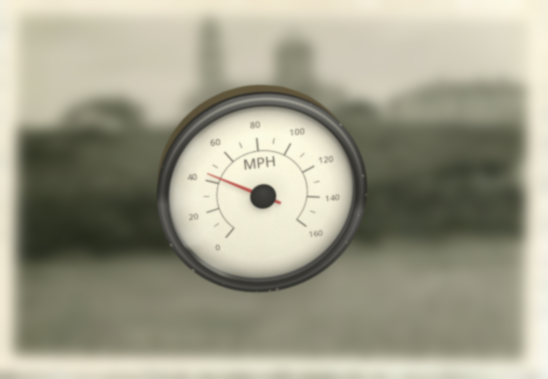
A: 45 mph
